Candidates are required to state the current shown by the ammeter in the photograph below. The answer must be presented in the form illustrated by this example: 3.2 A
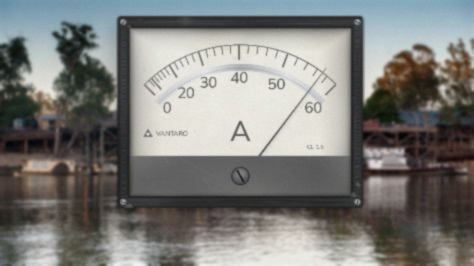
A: 57 A
